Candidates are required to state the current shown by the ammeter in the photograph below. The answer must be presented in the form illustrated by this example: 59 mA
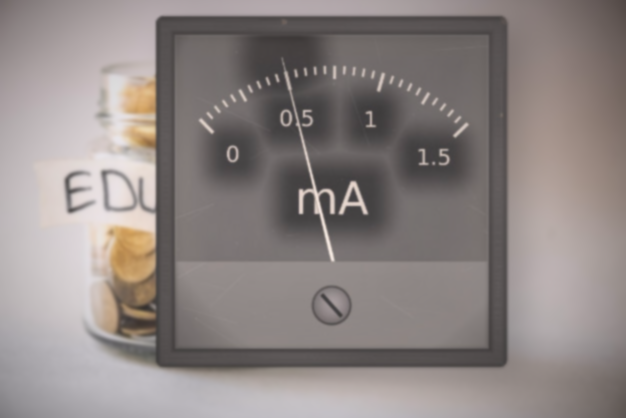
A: 0.5 mA
